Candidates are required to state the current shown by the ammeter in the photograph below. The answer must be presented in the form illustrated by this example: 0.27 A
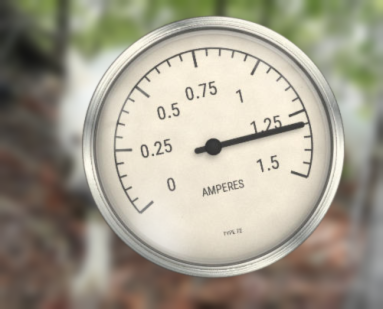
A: 1.3 A
